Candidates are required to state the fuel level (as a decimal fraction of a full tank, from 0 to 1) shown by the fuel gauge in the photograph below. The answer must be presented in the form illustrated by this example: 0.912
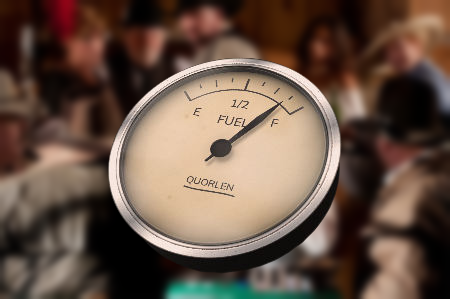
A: 0.875
